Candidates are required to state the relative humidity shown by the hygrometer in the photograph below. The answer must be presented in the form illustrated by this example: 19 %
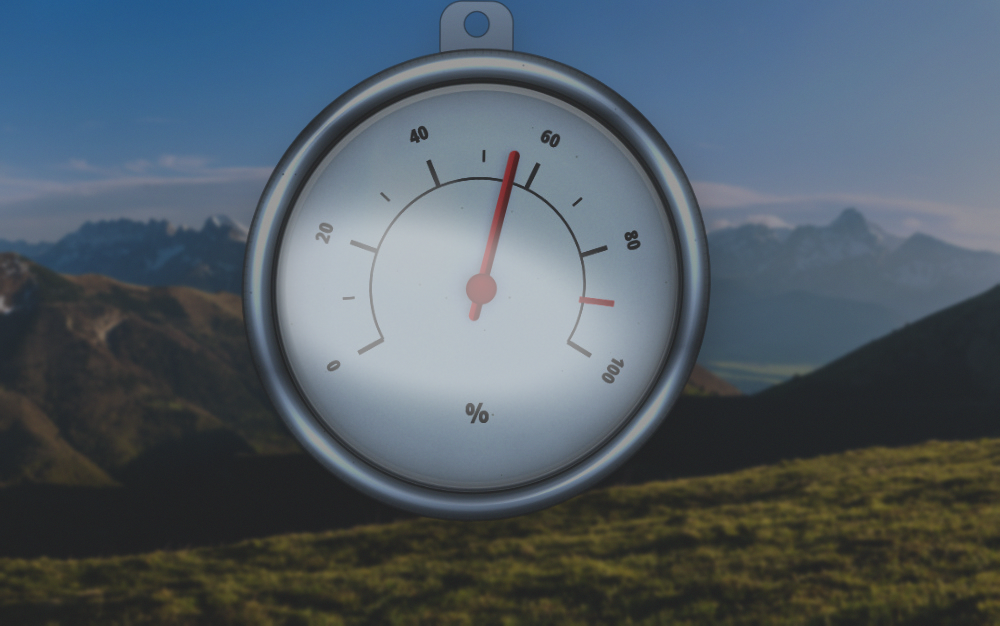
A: 55 %
